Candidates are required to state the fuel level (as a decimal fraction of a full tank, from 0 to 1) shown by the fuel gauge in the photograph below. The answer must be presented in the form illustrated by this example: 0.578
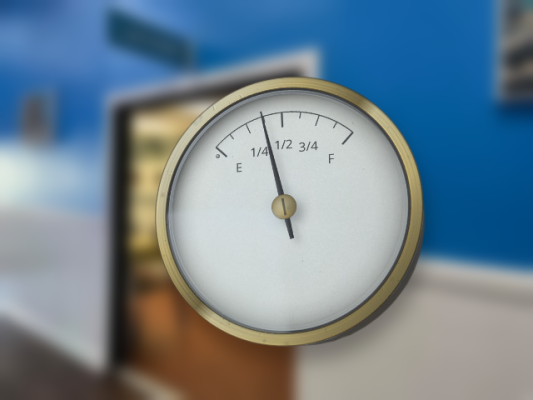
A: 0.375
